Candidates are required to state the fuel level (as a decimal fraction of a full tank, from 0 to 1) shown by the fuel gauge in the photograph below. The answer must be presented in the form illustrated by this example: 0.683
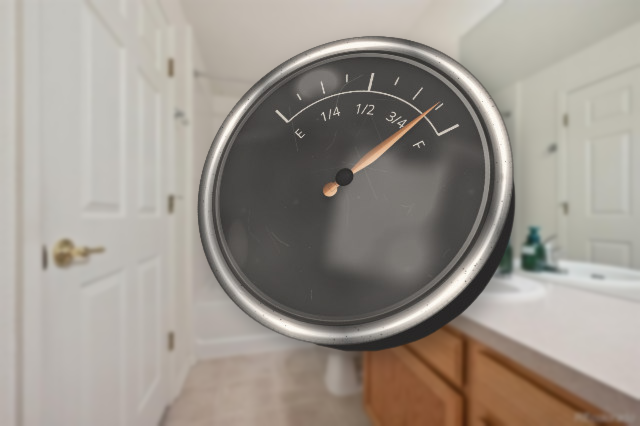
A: 0.875
